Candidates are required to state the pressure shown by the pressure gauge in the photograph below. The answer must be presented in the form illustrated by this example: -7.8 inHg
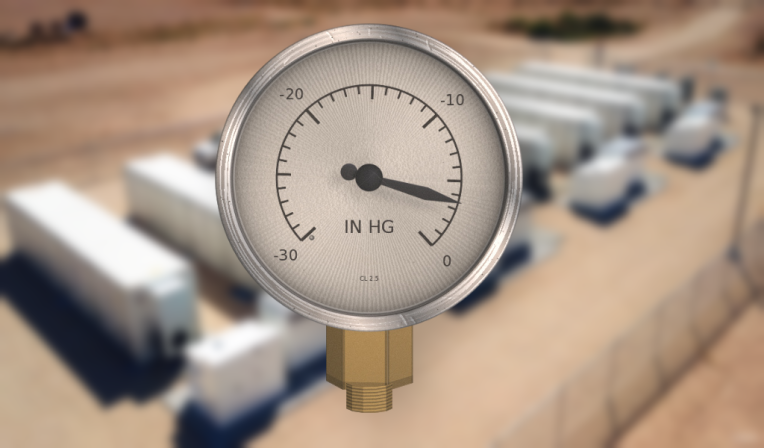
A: -3.5 inHg
